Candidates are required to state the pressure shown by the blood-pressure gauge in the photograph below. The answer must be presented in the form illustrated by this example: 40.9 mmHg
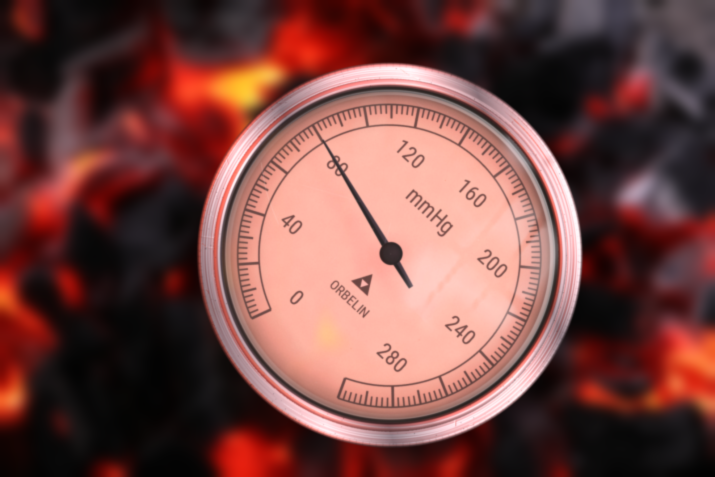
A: 80 mmHg
